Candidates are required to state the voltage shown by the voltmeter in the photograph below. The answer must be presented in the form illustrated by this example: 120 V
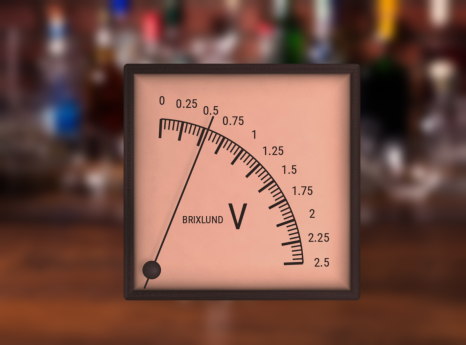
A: 0.55 V
